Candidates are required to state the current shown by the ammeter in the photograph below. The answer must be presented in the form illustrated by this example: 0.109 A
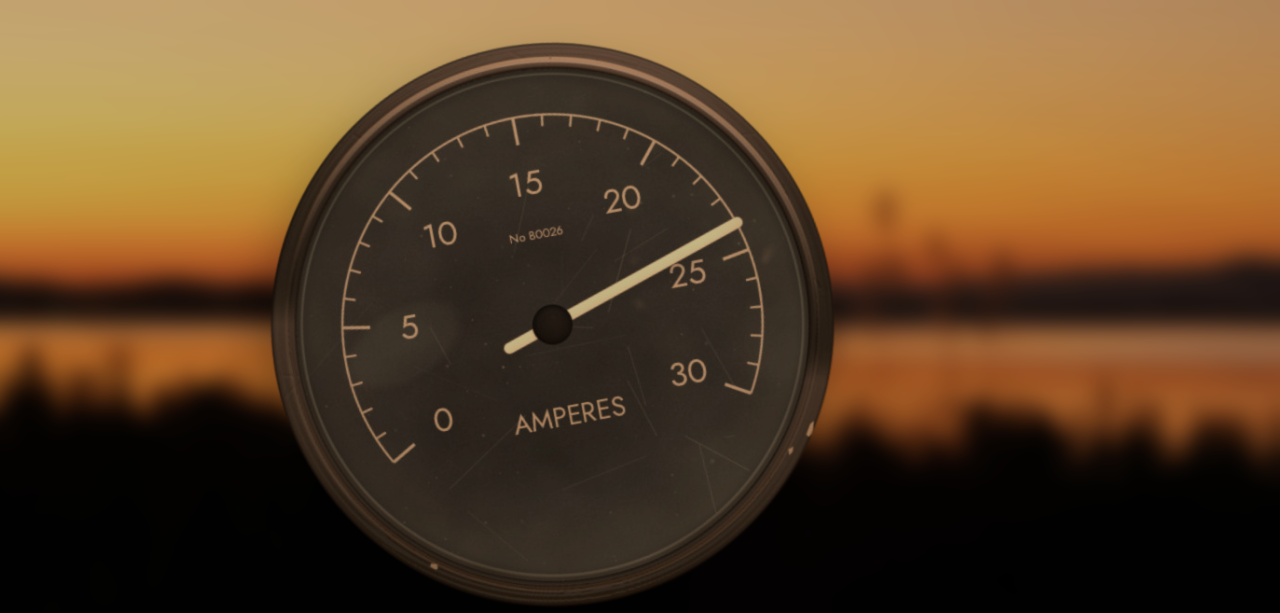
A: 24 A
